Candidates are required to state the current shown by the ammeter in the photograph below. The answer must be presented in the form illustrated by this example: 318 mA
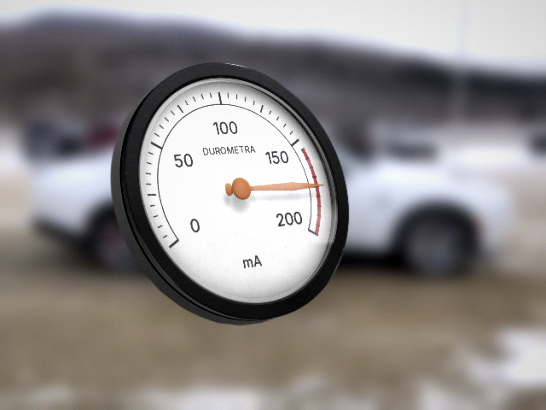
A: 175 mA
